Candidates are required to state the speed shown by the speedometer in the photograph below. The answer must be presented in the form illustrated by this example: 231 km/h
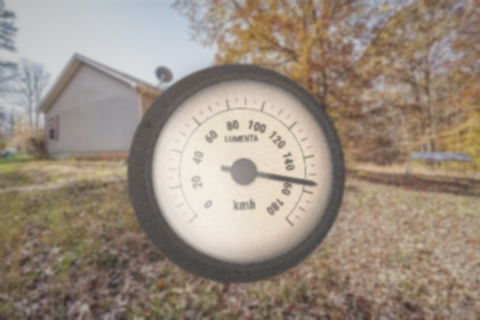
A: 155 km/h
